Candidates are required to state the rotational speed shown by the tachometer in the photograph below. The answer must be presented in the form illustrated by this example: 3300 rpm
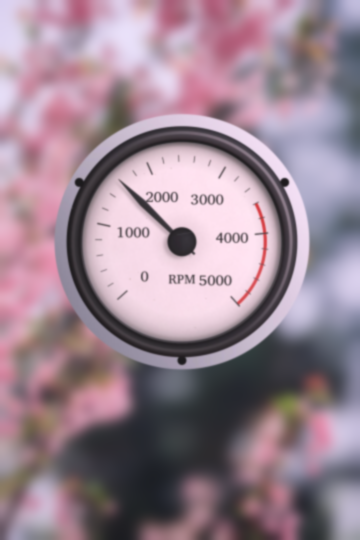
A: 1600 rpm
